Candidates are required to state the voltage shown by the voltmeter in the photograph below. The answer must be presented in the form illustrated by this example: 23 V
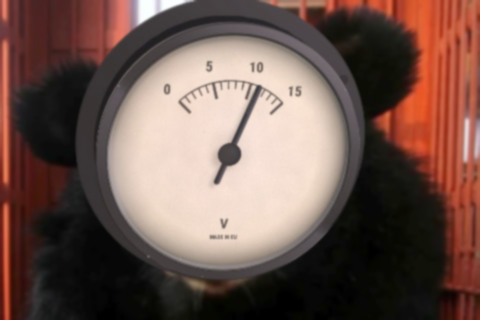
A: 11 V
